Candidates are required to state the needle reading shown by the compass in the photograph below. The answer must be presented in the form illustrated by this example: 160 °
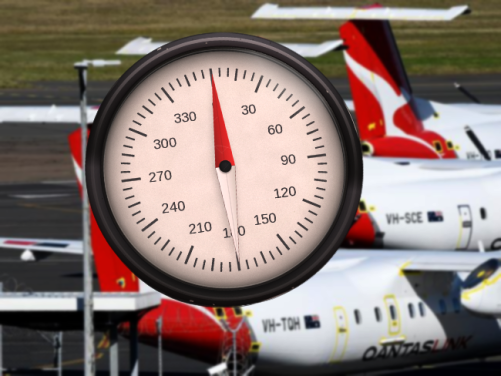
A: 0 °
